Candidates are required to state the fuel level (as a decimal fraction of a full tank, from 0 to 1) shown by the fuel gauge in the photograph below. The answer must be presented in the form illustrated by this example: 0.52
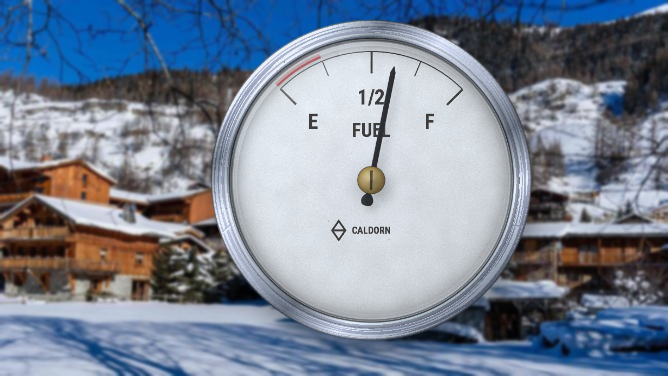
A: 0.625
